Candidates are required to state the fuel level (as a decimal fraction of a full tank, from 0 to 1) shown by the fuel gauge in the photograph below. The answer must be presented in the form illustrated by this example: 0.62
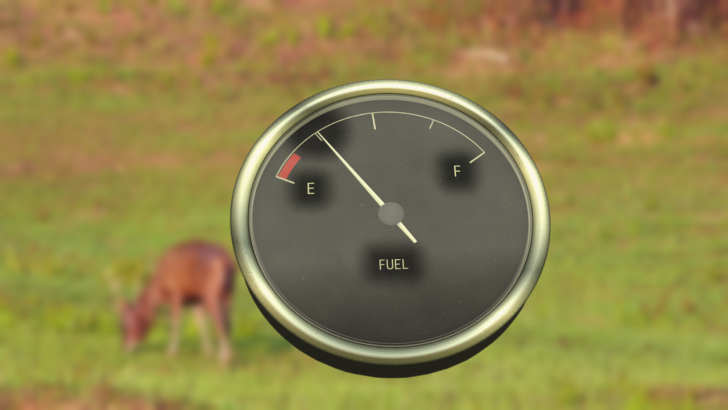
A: 0.25
